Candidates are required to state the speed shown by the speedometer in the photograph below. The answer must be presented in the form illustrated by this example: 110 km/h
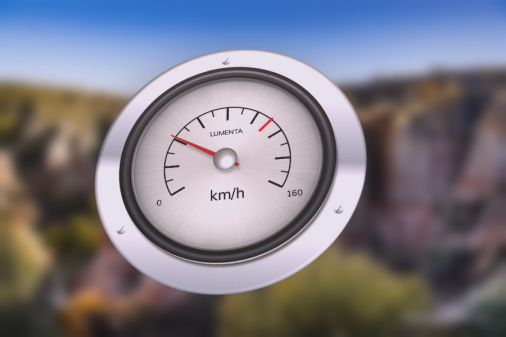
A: 40 km/h
